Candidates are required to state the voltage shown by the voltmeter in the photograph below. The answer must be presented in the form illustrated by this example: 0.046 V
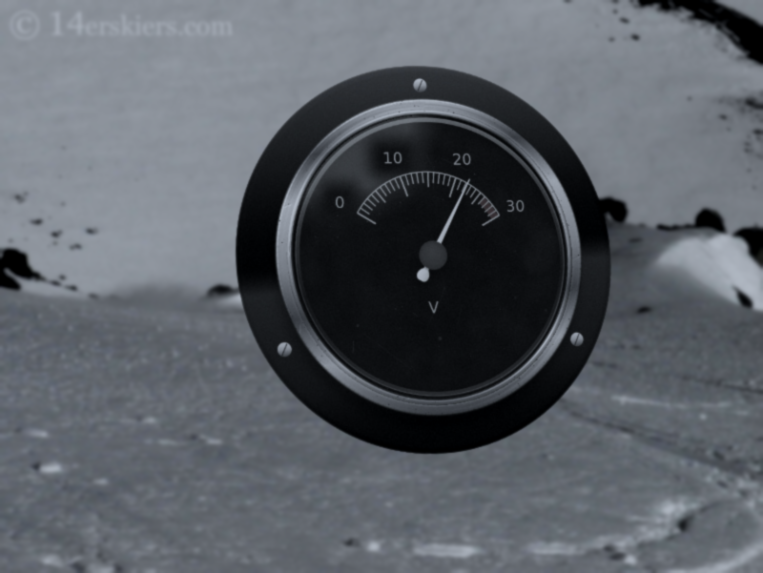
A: 22 V
